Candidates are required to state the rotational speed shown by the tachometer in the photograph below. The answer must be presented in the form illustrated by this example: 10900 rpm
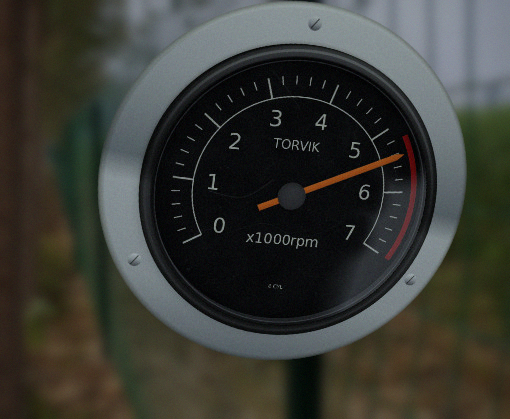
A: 5400 rpm
